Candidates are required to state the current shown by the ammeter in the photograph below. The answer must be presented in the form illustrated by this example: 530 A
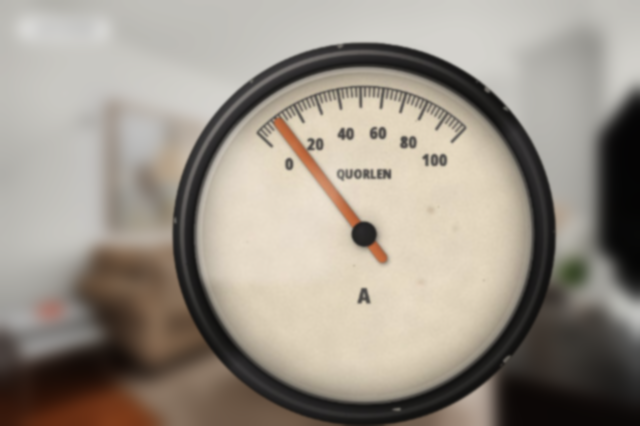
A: 10 A
